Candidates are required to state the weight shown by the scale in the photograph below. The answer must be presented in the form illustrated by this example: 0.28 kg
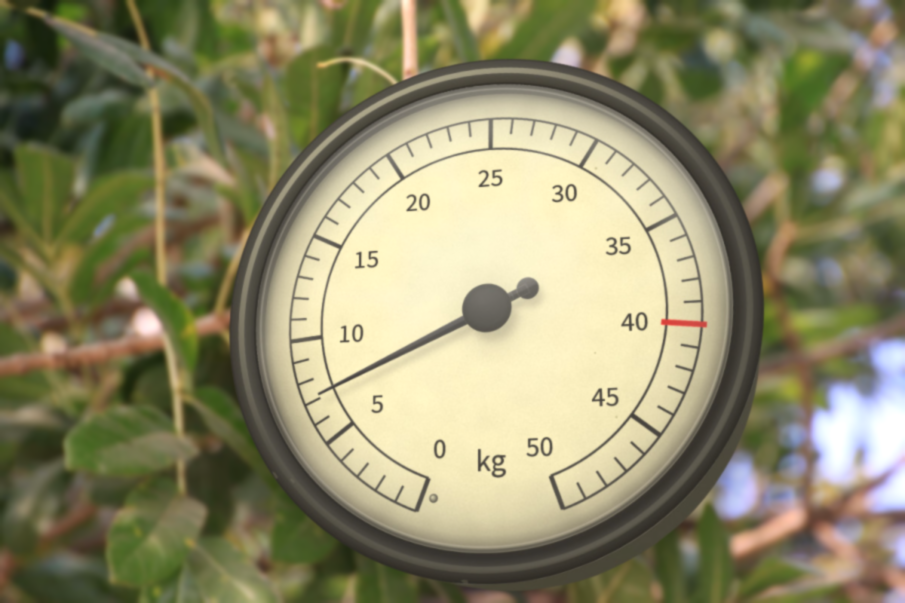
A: 7 kg
